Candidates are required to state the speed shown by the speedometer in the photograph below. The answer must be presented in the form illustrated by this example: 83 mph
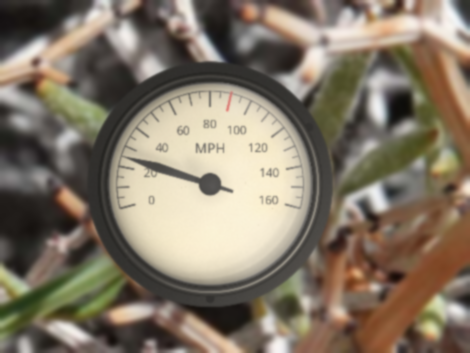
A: 25 mph
